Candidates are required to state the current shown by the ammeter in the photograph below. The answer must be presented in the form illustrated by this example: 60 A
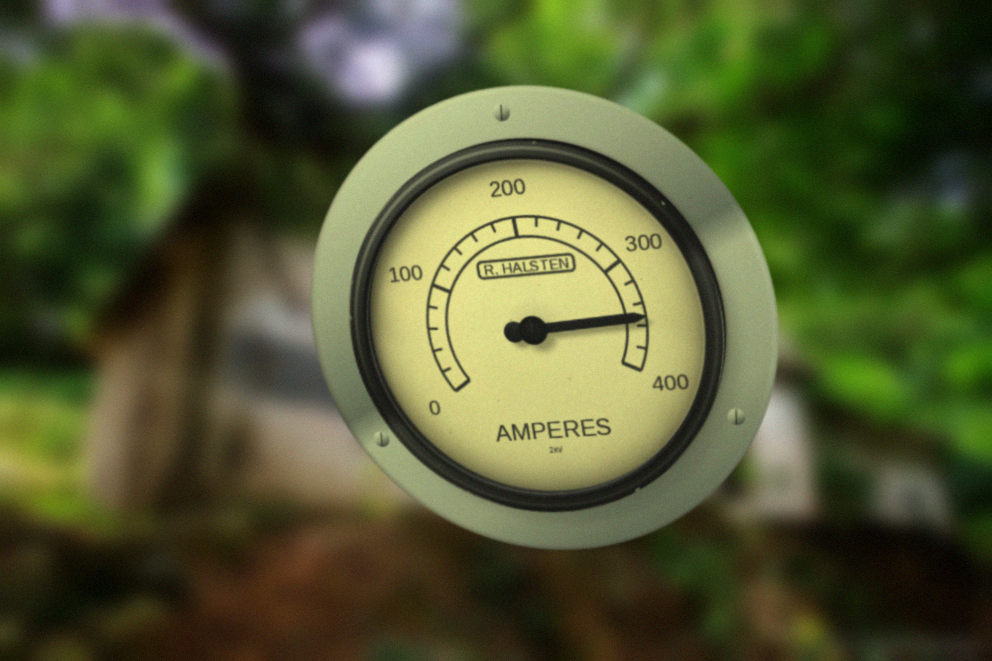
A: 350 A
